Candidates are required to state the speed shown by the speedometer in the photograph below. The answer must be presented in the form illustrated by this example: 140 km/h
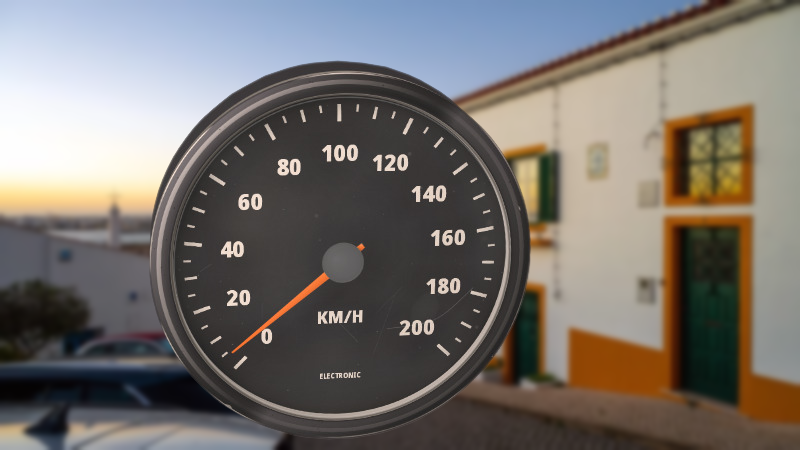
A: 5 km/h
